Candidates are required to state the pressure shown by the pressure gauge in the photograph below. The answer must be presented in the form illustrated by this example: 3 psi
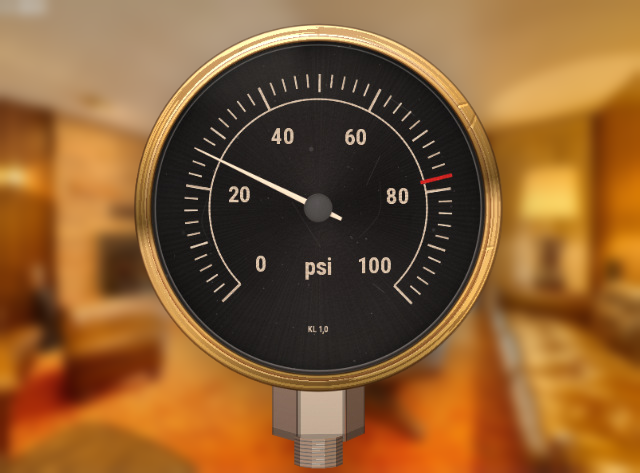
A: 26 psi
